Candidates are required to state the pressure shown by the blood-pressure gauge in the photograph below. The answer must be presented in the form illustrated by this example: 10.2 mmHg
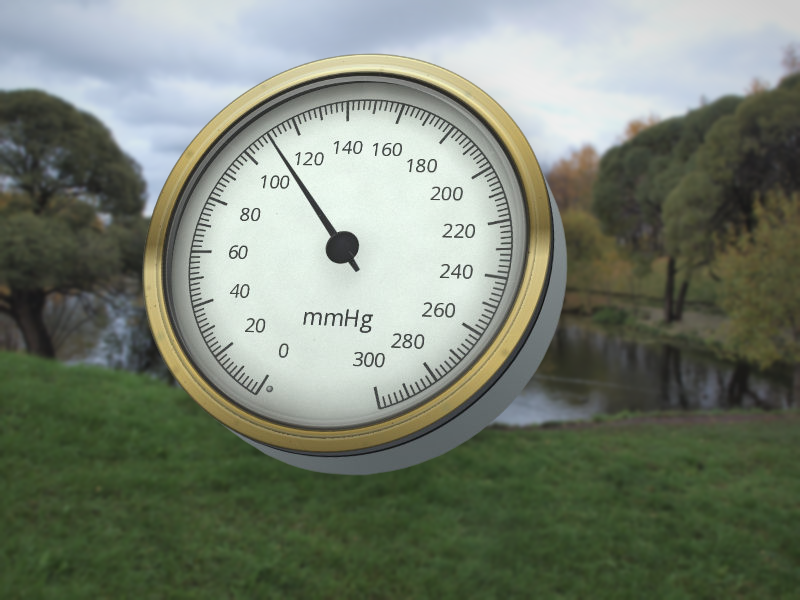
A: 110 mmHg
